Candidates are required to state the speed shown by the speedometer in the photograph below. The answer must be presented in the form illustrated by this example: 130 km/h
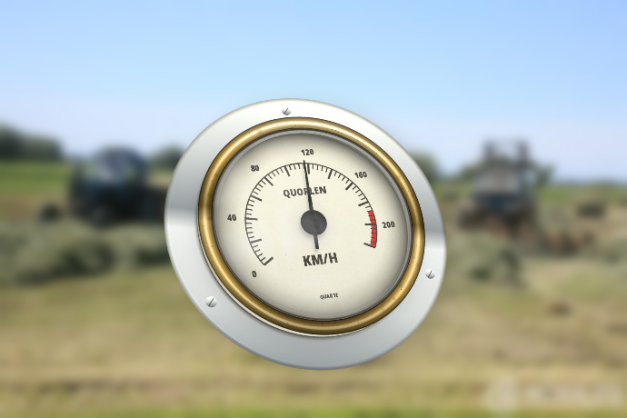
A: 116 km/h
